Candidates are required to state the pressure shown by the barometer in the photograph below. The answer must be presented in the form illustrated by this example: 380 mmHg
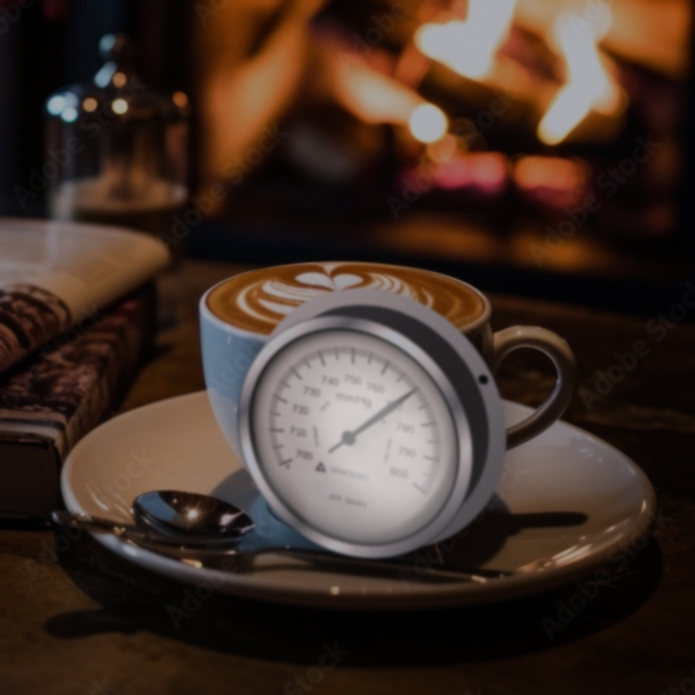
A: 770 mmHg
